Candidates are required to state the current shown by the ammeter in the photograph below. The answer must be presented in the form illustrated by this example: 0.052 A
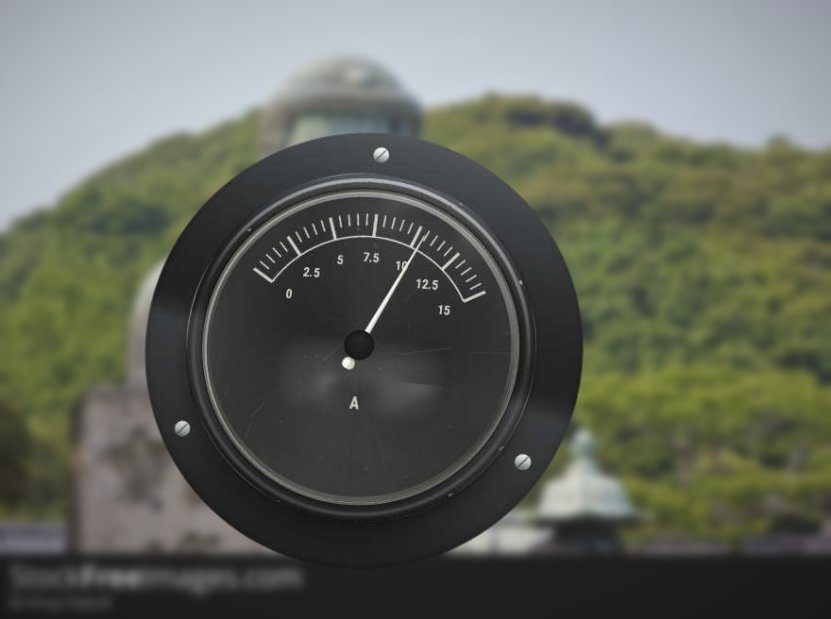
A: 10.5 A
